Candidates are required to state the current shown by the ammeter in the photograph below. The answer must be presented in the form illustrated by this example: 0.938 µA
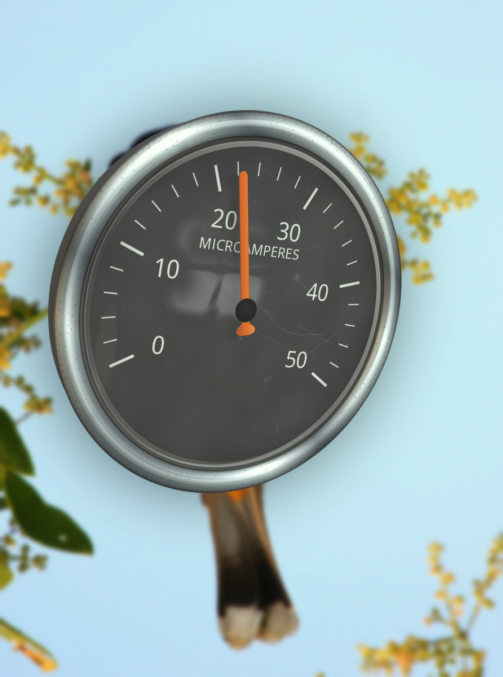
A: 22 µA
